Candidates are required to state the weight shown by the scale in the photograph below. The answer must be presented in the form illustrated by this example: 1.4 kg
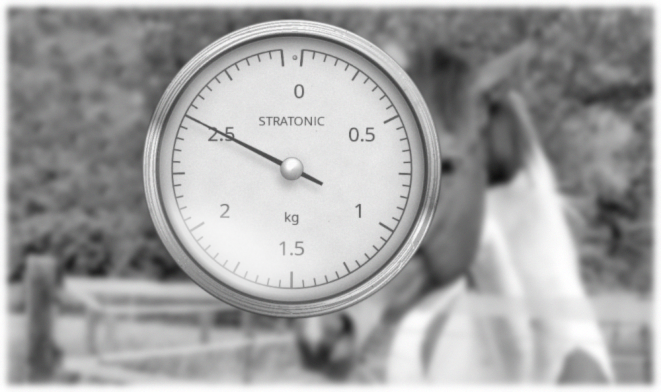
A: 2.5 kg
